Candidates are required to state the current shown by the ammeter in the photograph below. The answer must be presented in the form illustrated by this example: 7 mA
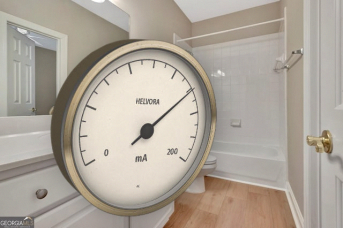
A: 140 mA
